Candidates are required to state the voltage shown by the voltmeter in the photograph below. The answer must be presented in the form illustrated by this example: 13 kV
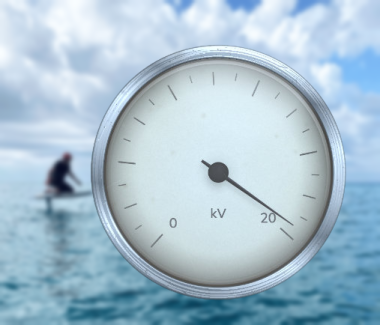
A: 19.5 kV
